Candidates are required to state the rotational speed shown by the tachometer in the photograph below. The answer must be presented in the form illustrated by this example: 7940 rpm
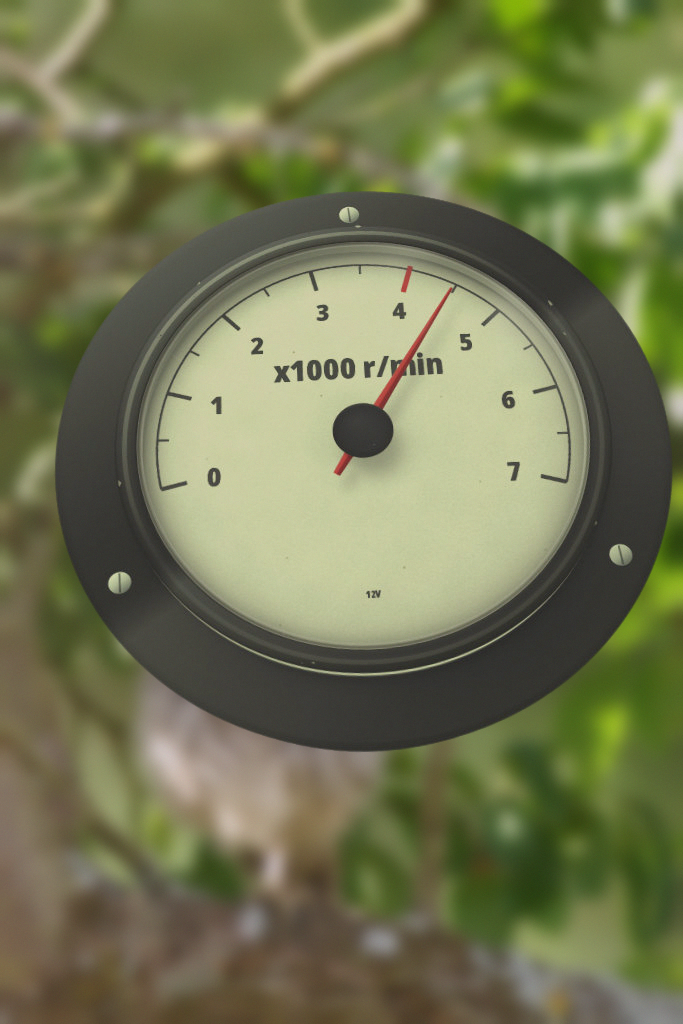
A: 4500 rpm
